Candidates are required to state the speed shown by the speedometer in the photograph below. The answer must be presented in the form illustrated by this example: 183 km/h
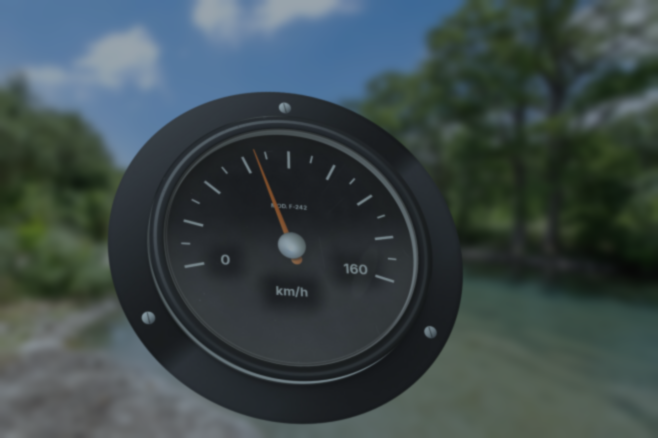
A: 65 km/h
